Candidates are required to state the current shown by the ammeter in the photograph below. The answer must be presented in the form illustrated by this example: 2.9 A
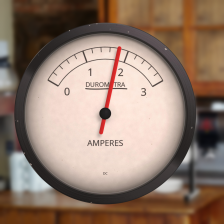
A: 1.8 A
